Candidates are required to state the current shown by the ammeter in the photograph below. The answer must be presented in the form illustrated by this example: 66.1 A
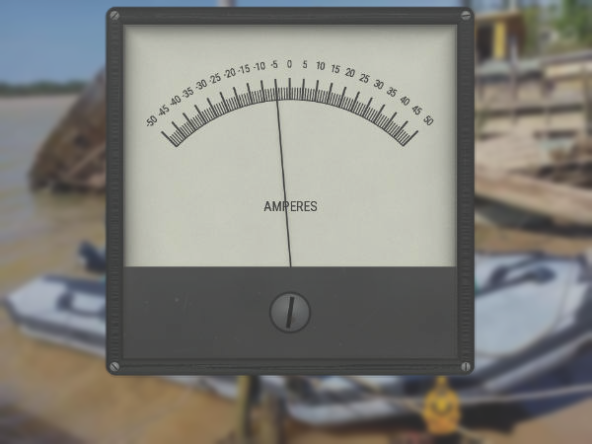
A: -5 A
